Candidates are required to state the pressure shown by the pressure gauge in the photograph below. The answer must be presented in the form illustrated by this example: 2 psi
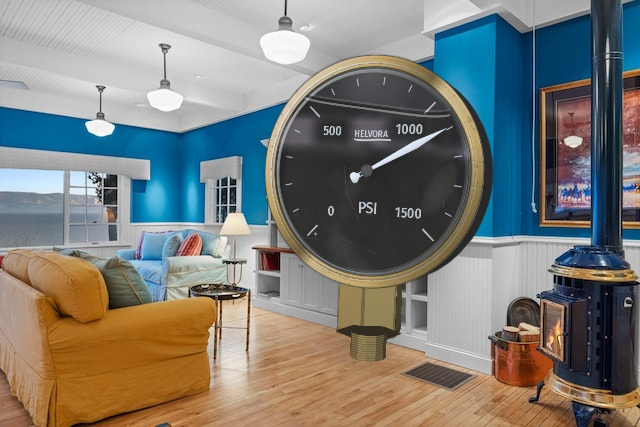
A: 1100 psi
